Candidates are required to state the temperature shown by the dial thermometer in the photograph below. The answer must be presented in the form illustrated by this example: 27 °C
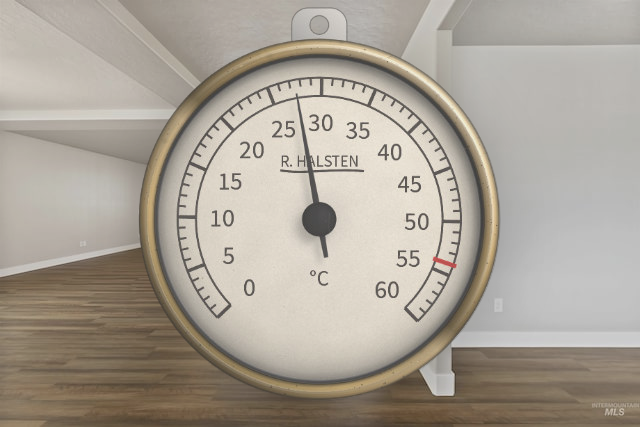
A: 27.5 °C
